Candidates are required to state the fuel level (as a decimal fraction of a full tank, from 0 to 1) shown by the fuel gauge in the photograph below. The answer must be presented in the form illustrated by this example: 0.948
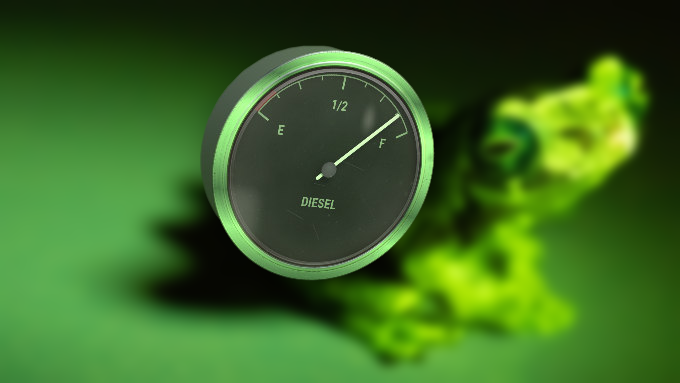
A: 0.875
